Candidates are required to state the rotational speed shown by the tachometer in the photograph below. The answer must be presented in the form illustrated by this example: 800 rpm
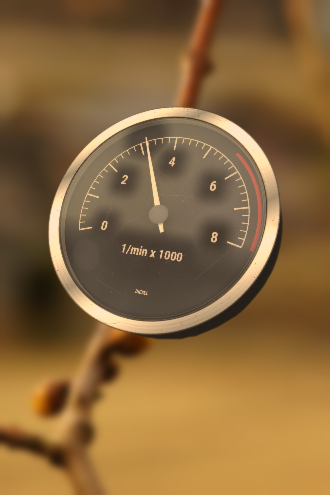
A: 3200 rpm
